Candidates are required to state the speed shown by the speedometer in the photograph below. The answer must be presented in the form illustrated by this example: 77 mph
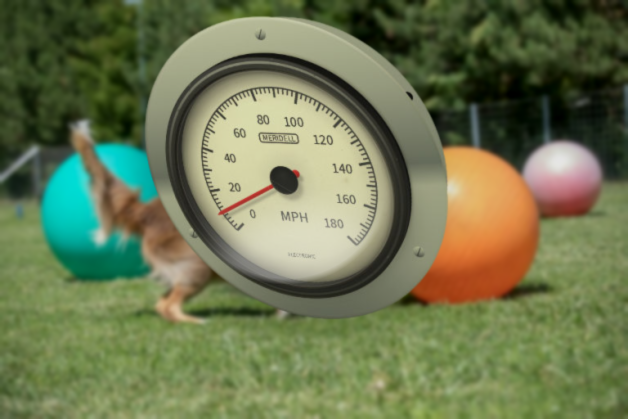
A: 10 mph
